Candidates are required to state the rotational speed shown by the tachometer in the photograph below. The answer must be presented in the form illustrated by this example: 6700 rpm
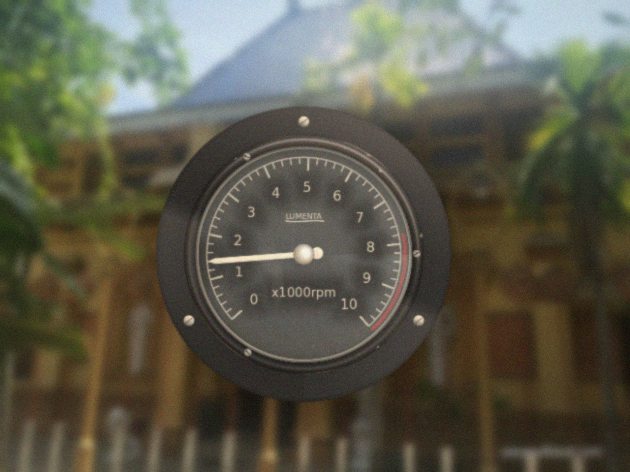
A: 1400 rpm
